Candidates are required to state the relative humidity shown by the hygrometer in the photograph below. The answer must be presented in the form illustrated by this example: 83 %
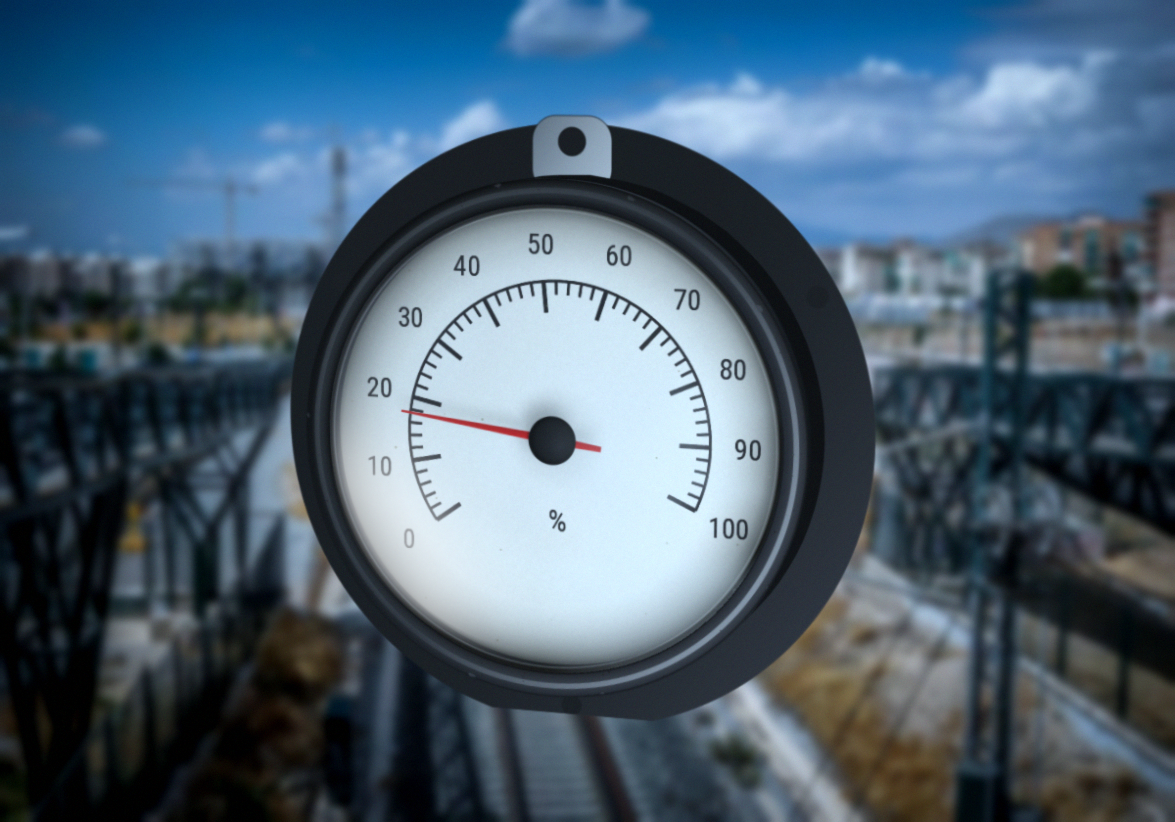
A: 18 %
